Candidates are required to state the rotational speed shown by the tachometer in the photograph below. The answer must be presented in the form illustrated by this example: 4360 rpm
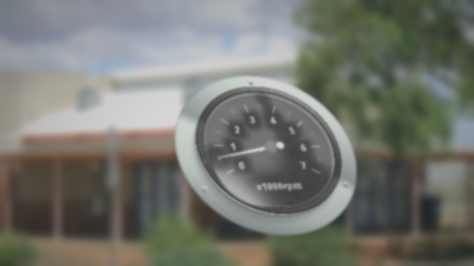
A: 500 rpm
